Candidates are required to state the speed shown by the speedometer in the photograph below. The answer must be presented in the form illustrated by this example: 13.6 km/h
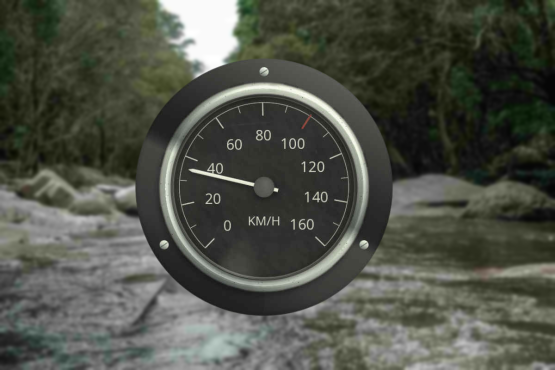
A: 35 km/h
